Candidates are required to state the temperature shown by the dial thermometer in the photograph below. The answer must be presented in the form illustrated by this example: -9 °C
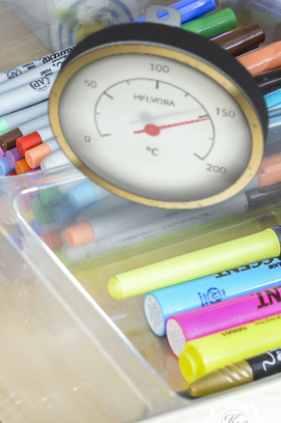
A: 150 °C
